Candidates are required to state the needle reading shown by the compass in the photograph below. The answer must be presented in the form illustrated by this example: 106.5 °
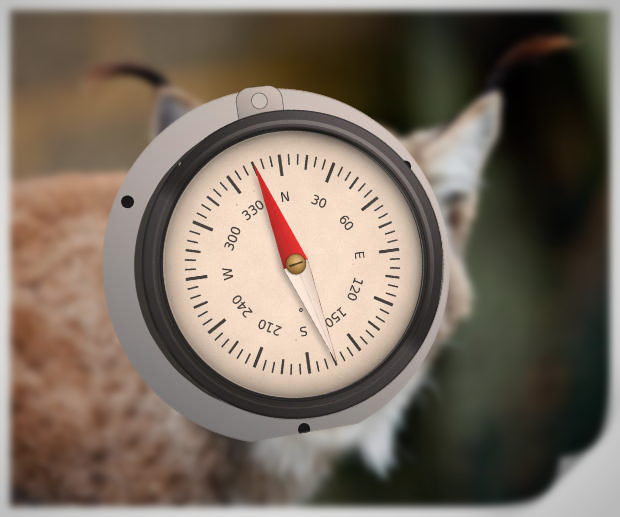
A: 345 °
